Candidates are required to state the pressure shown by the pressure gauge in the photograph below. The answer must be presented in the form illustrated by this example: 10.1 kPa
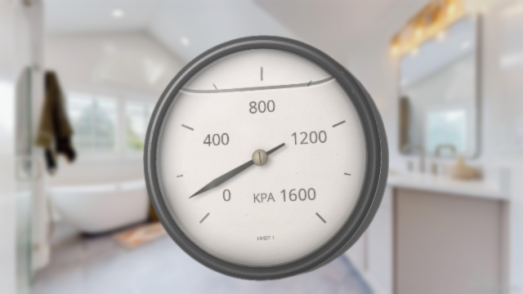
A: 100 kPa
